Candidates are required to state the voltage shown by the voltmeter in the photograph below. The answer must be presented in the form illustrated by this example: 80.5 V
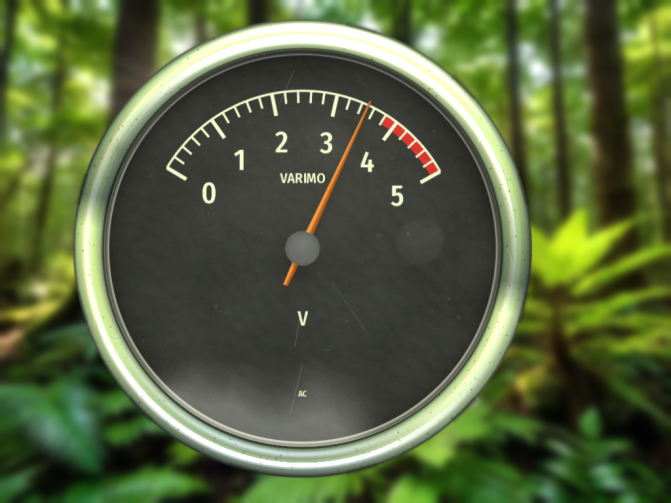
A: 3.5 V
